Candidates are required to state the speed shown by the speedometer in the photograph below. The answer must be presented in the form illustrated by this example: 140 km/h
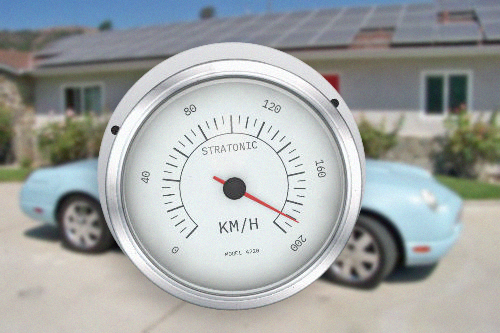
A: 190 km/h
